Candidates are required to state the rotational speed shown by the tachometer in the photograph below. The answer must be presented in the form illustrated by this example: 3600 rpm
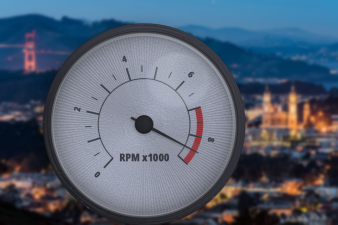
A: 8500 rpm
